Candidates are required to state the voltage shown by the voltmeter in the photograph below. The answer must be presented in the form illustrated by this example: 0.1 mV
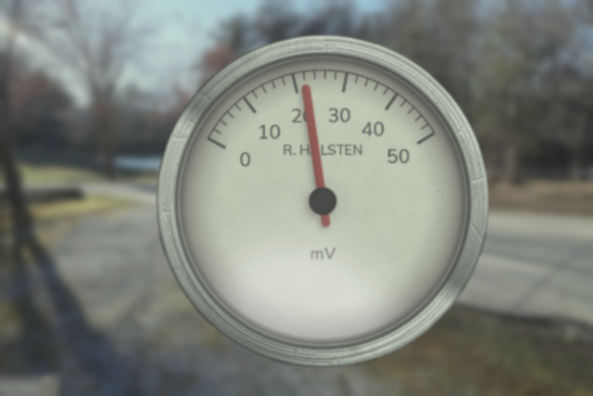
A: 22 mV
